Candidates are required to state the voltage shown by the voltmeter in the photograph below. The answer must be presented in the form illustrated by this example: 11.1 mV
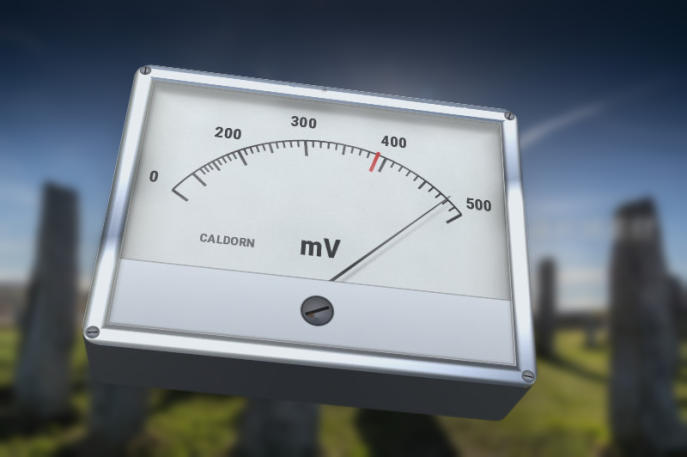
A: 480 mV
